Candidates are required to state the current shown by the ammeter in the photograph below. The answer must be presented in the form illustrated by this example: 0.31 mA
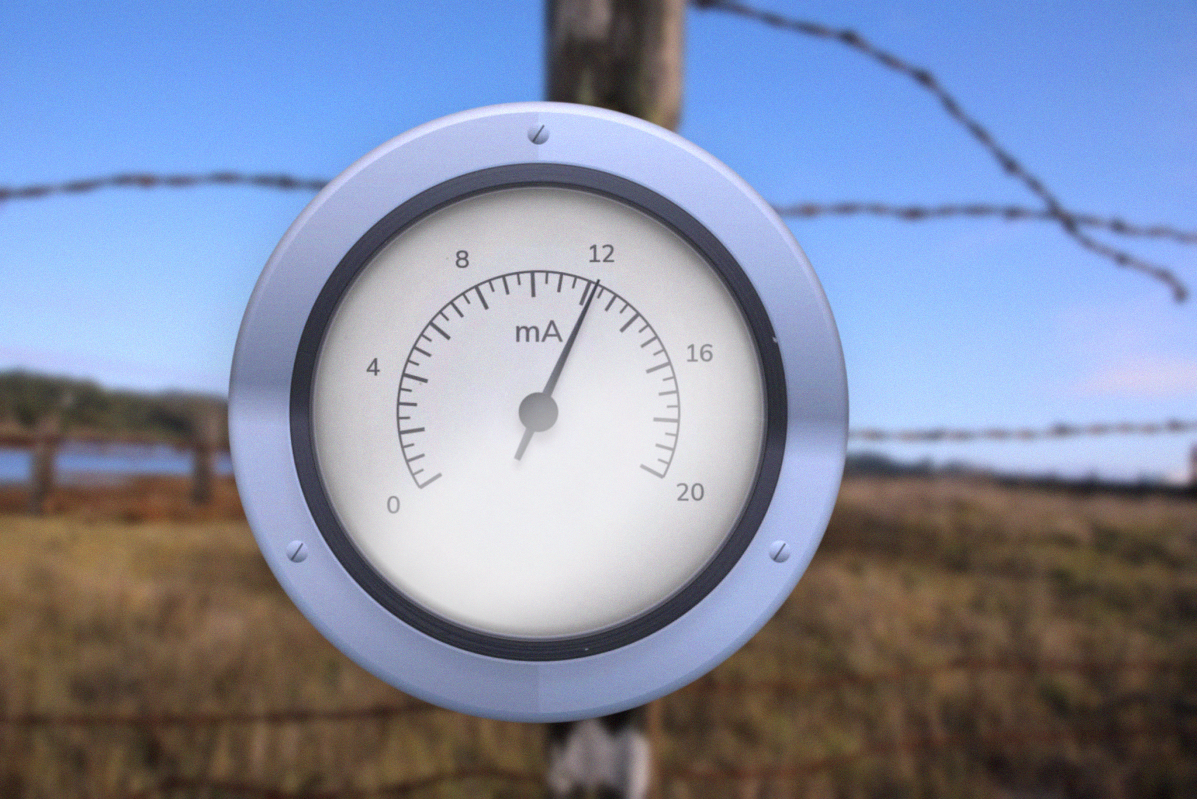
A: 12.25 mA
